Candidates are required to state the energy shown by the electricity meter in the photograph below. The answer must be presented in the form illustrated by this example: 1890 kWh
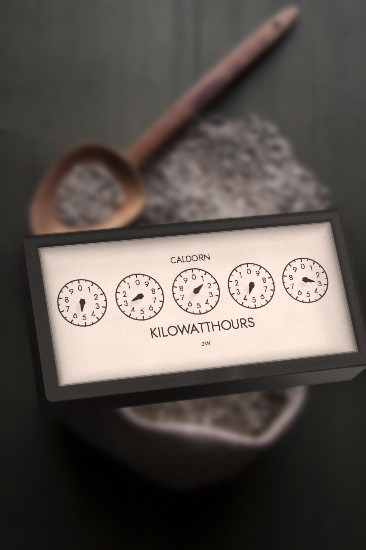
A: 53143 kWh
